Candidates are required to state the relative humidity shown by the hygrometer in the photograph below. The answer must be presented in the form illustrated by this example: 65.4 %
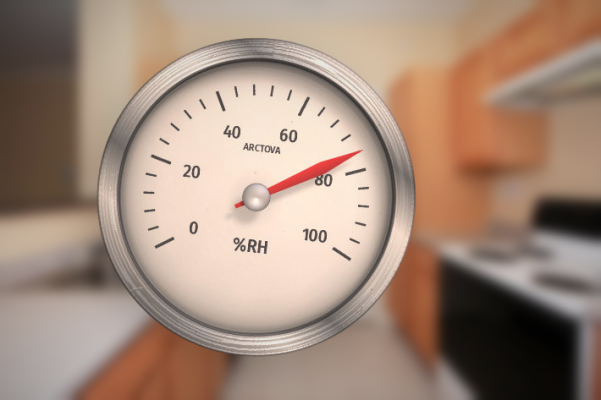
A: 76 %
